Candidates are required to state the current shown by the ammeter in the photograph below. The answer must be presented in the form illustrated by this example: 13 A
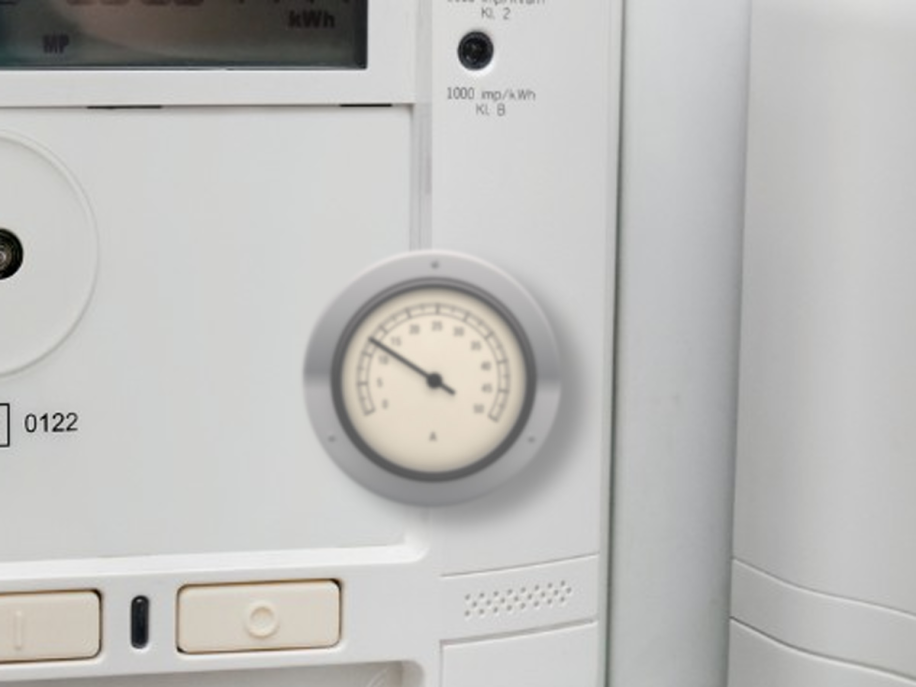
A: 12.5 A
